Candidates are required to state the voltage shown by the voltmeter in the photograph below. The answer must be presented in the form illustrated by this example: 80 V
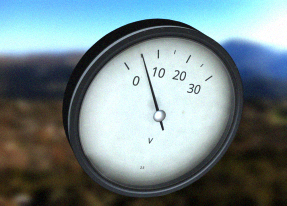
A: 5 V
